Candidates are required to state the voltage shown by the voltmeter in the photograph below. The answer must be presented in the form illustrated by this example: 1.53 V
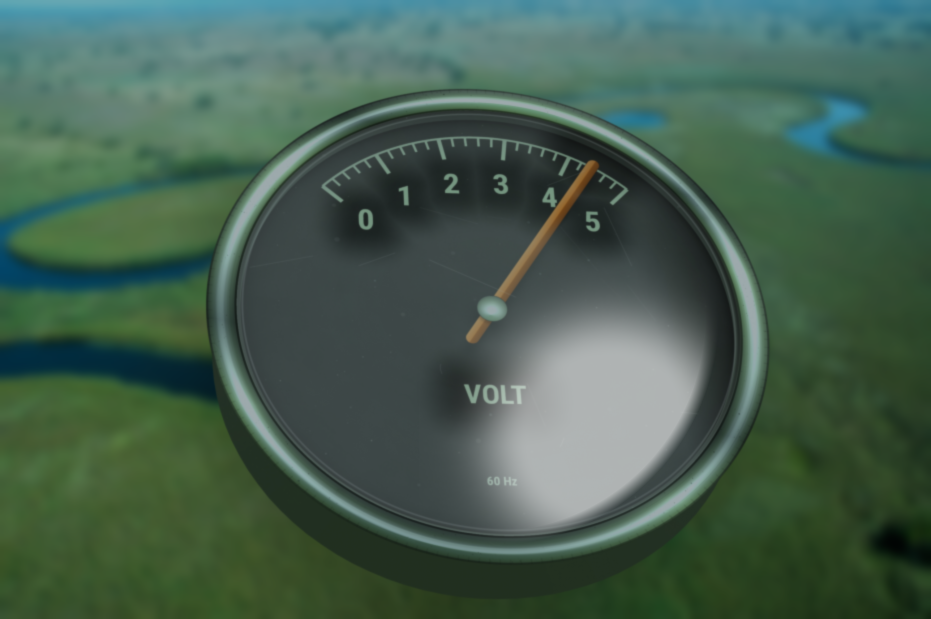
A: 4.4 V
